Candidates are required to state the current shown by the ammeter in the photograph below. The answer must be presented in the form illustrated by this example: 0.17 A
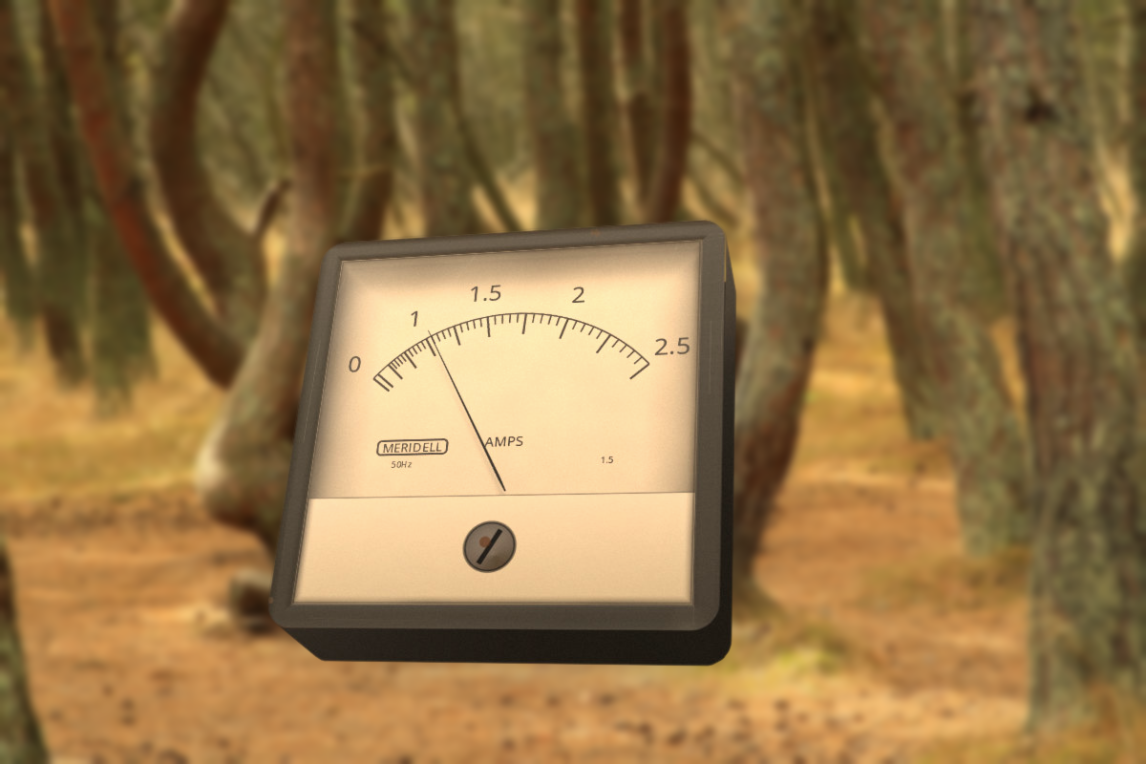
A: 1.05 A
